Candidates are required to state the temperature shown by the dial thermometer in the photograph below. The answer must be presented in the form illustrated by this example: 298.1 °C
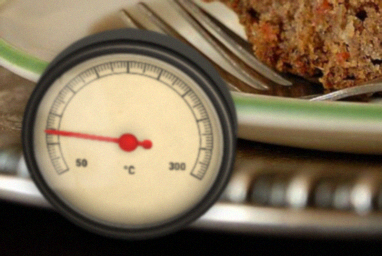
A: 87.5 °C
